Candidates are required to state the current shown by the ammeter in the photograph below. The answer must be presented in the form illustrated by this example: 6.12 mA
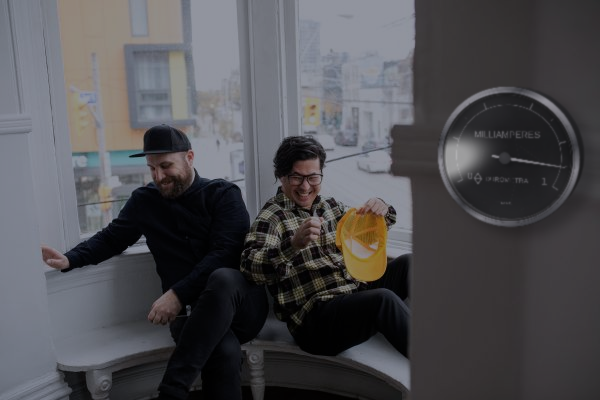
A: 0.9 mA
